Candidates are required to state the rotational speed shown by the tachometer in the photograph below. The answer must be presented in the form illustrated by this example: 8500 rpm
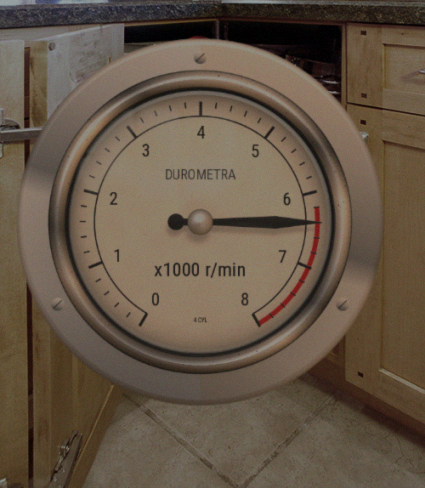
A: 6400 rpm
